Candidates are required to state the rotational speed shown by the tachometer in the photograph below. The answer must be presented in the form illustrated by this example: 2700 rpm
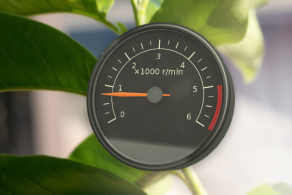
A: 750 rpm
